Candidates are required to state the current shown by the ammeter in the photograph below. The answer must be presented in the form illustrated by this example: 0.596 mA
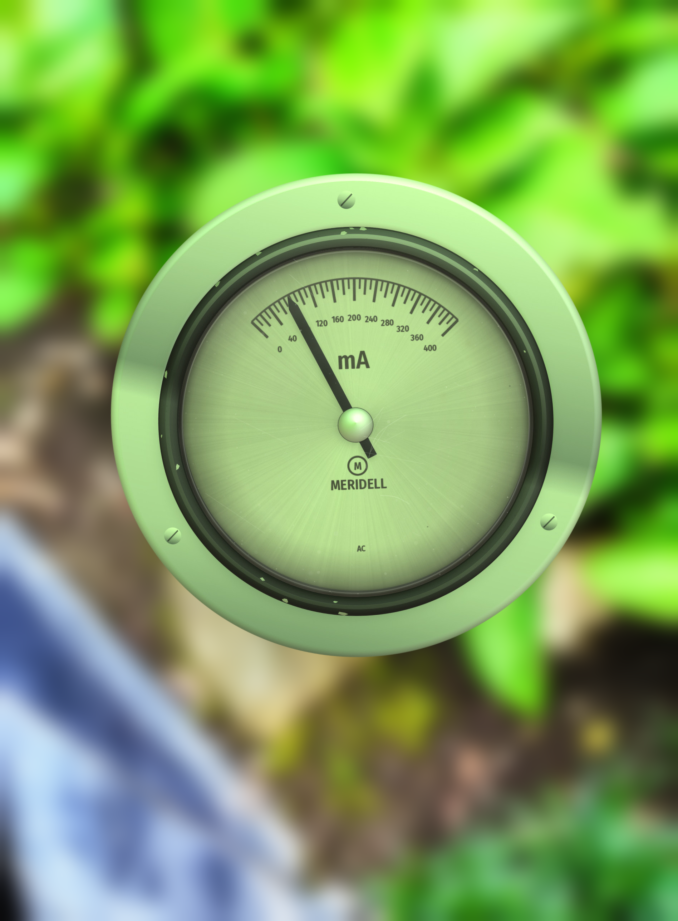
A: 80 mA
